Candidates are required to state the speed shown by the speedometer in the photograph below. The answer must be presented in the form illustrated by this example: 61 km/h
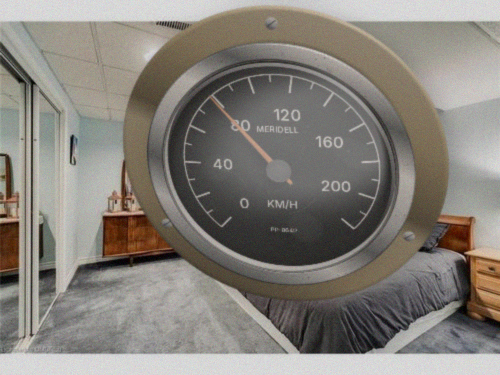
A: 80 km/h
